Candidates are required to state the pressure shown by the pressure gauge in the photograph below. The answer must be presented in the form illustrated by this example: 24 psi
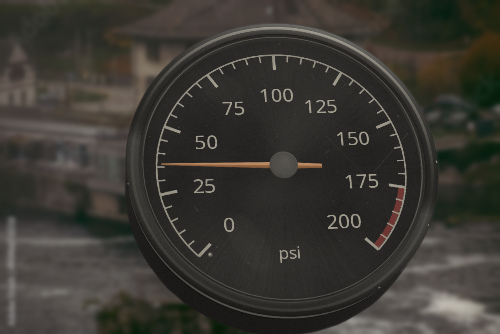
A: 35 psi
